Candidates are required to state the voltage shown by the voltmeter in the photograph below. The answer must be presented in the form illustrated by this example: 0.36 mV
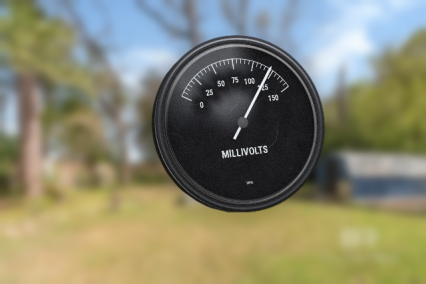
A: 120 mV
